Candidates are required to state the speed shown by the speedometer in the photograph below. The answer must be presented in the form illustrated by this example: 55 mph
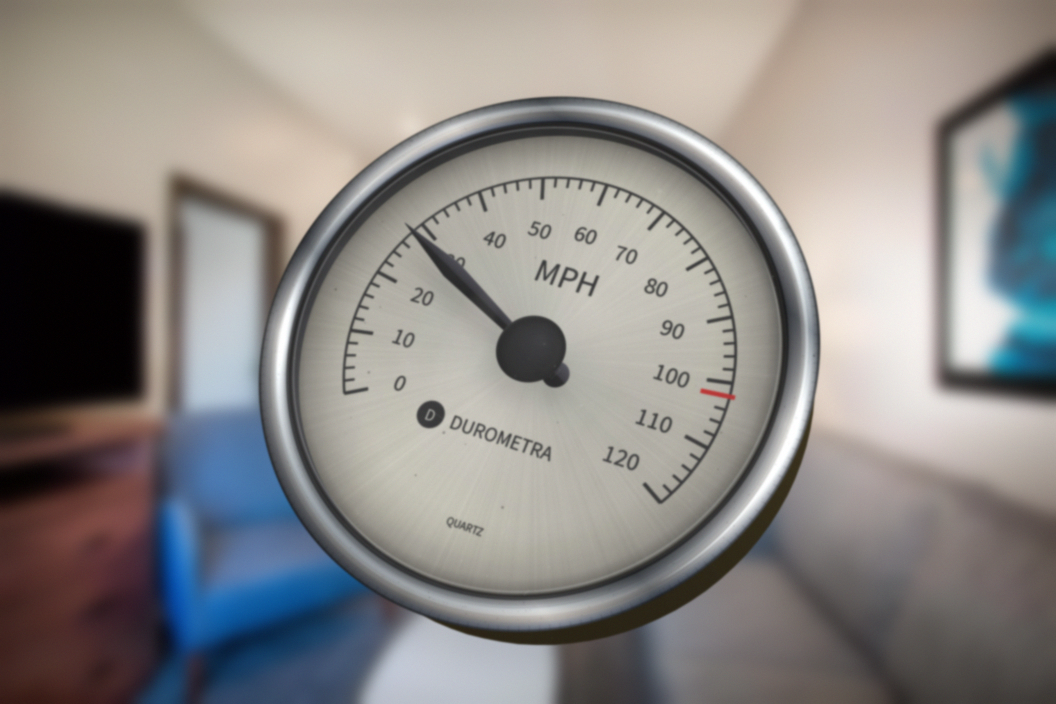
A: 28 mph
